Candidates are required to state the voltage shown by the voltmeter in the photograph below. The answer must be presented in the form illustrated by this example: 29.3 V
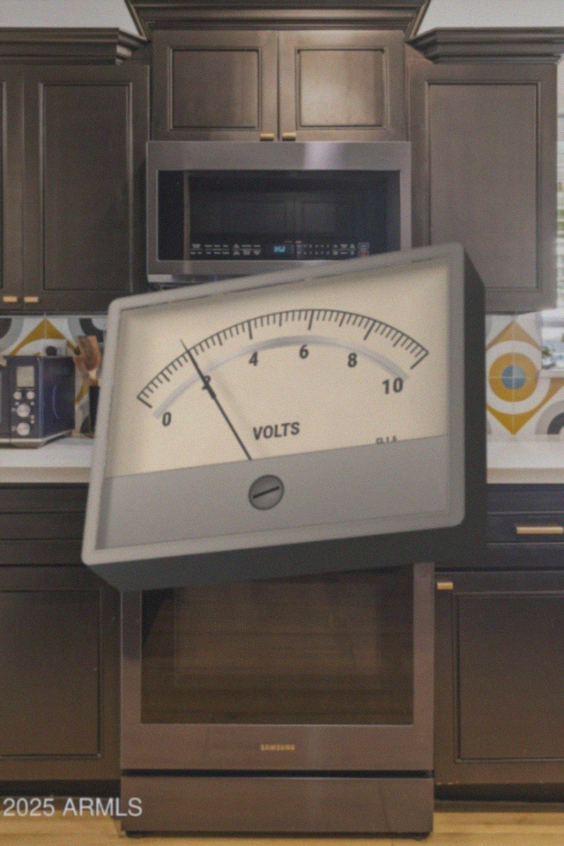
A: 2 V
